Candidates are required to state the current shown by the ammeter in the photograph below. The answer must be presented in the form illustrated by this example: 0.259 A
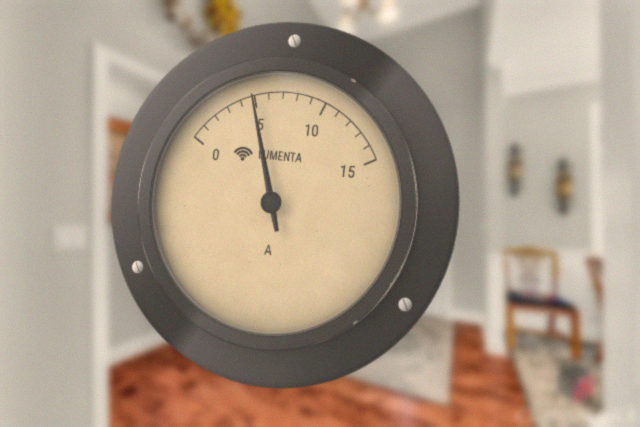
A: 5 A
